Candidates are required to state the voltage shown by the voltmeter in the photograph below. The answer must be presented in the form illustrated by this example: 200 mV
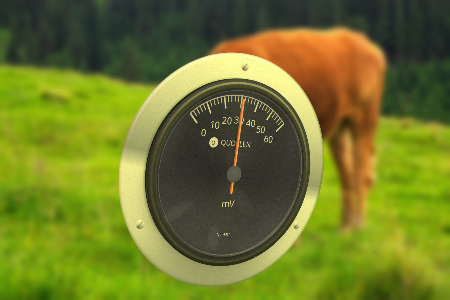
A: 30 mV
